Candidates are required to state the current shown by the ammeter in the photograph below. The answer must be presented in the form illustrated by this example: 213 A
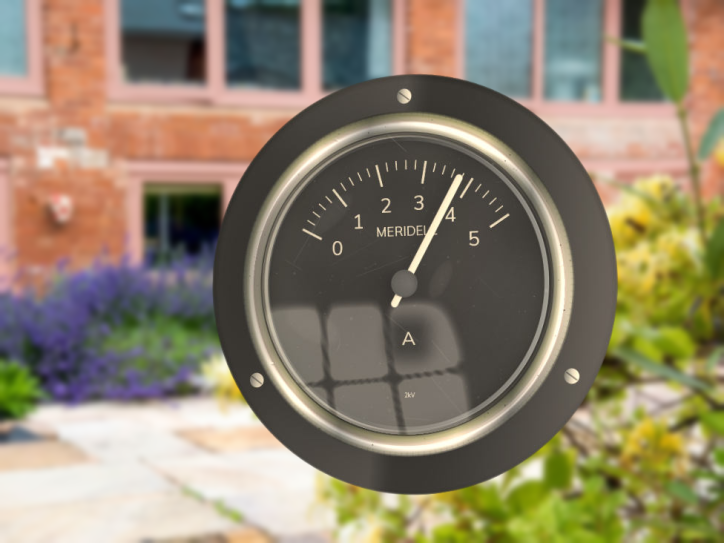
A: 3.8 A
